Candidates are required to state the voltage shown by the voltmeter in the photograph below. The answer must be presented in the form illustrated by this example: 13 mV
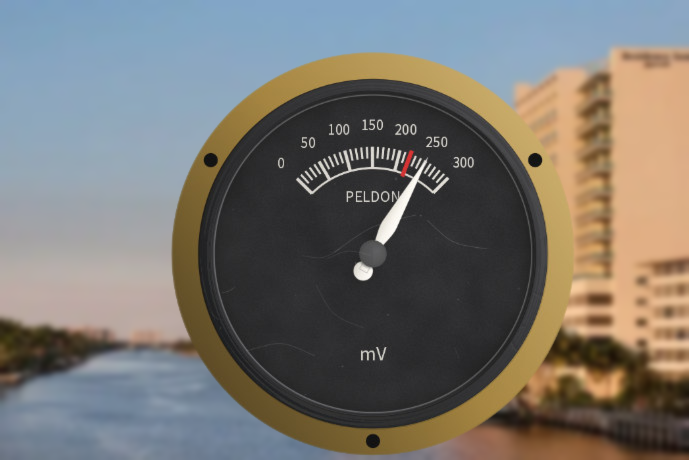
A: 250 mV
